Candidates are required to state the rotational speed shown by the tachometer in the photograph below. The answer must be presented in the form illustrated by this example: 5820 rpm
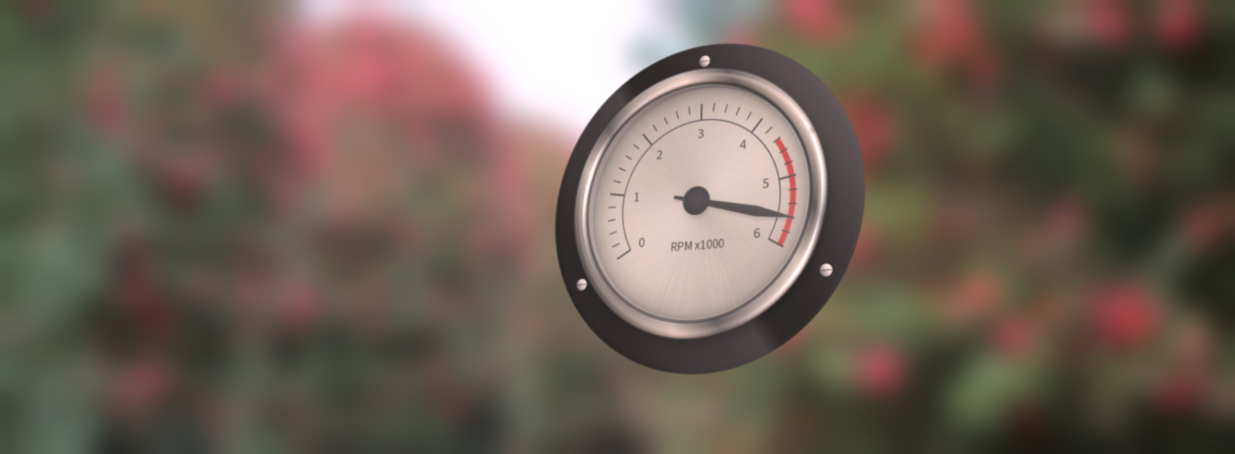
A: 5600 rpm
